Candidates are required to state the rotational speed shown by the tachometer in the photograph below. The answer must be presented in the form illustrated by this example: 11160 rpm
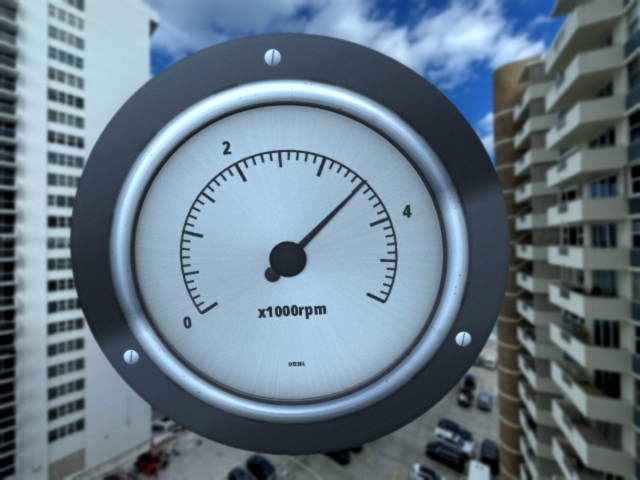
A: 3500 rpm
